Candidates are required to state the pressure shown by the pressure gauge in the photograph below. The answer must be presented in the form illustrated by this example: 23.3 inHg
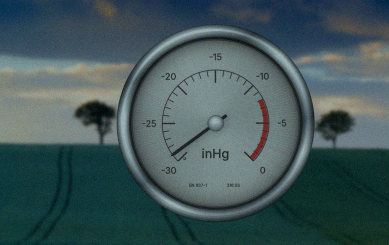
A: -29 inHg
